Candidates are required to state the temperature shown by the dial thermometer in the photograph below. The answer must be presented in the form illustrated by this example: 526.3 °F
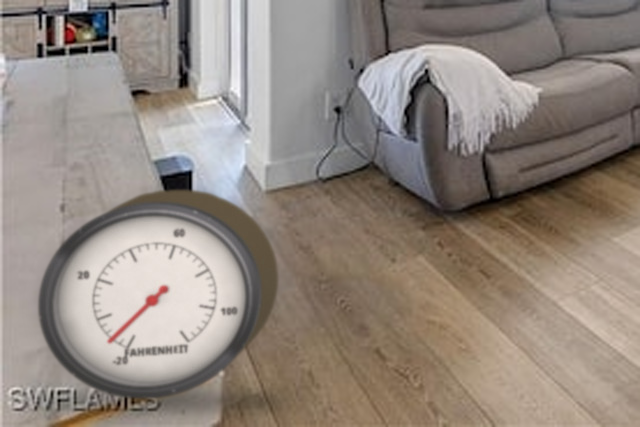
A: -12 °F
